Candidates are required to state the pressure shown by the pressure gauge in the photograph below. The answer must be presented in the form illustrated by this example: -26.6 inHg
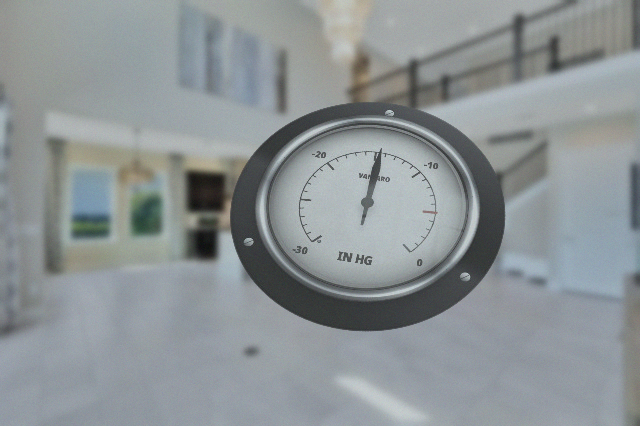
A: -14.5 inHg
